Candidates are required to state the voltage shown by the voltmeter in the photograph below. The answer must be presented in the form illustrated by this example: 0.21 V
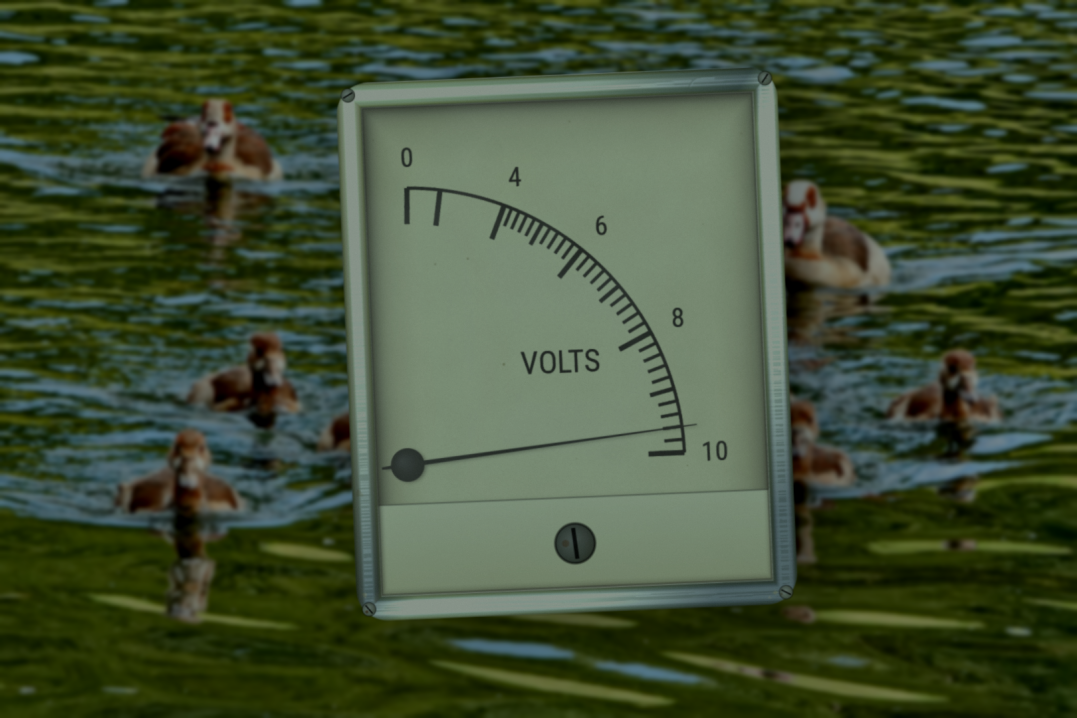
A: 9.6 V
